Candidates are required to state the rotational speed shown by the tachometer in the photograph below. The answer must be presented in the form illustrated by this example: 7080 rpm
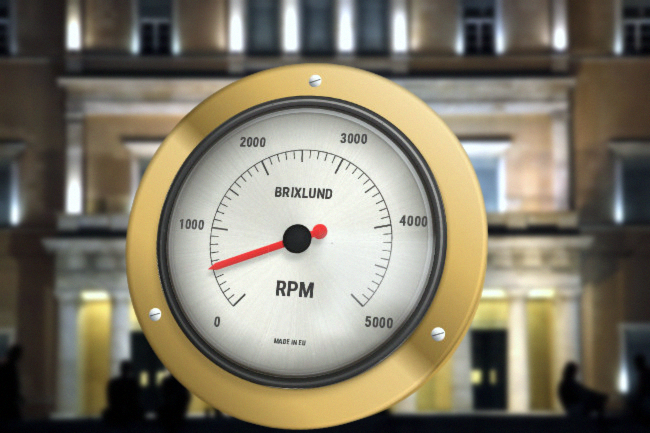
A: 500 rpm
